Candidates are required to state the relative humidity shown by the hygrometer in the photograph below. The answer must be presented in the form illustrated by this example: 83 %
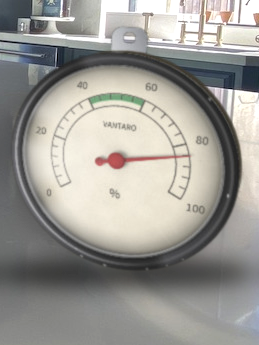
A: 84 %
